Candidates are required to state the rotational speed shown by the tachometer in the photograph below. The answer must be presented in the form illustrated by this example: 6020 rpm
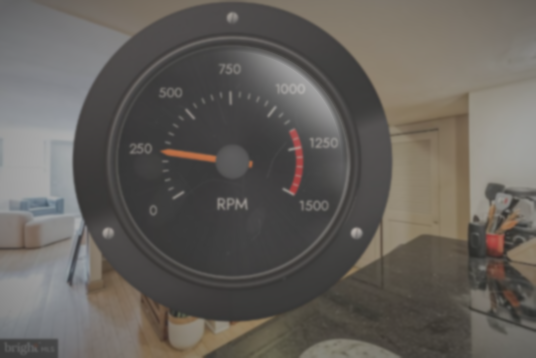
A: 250 rpm
